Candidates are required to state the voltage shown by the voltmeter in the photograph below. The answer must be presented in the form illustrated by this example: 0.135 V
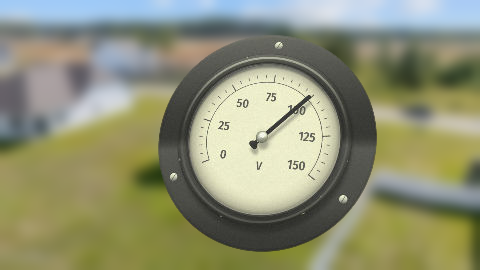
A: 100 V
